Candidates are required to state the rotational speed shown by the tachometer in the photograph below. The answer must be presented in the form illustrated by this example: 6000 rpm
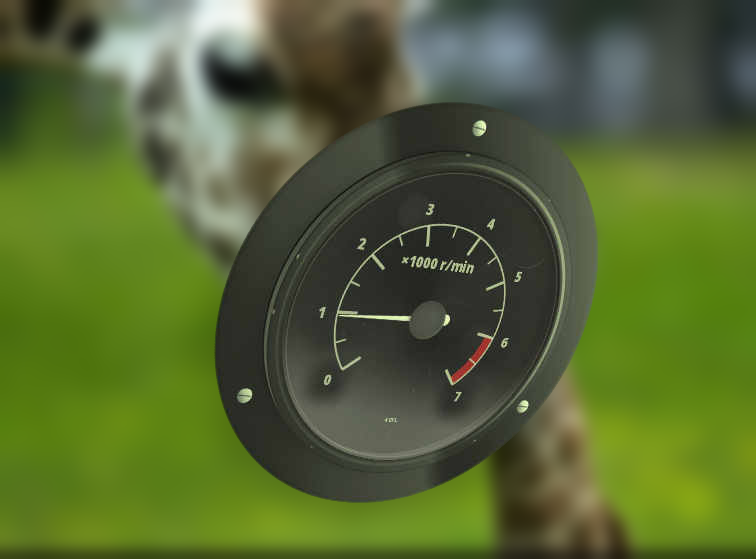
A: 1000 rpm
